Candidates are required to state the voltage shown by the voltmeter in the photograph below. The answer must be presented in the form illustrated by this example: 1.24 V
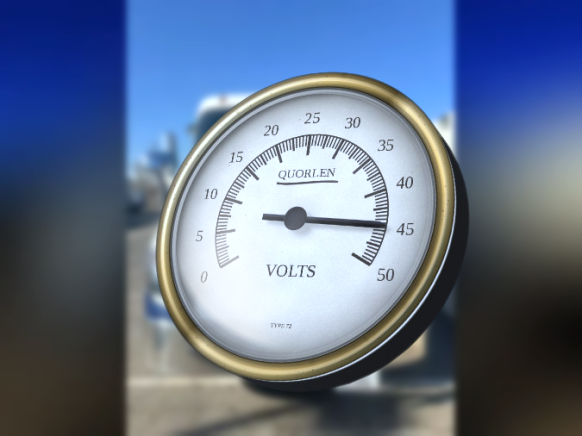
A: 45 V
